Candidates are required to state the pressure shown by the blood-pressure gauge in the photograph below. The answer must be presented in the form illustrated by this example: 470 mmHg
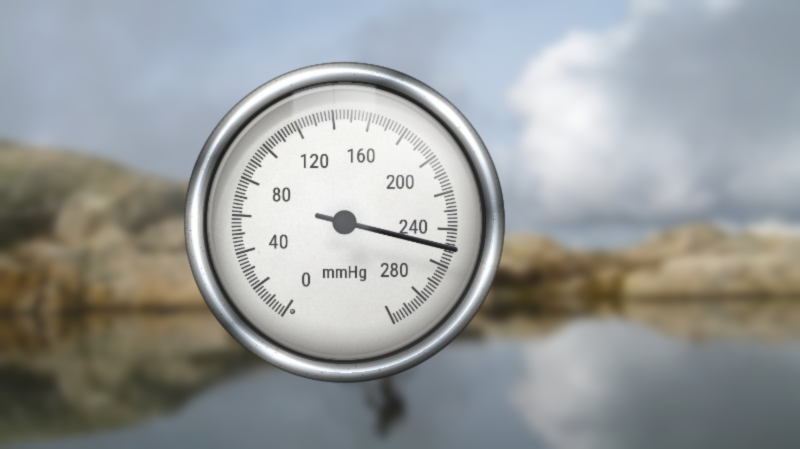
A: 250 mmHg
